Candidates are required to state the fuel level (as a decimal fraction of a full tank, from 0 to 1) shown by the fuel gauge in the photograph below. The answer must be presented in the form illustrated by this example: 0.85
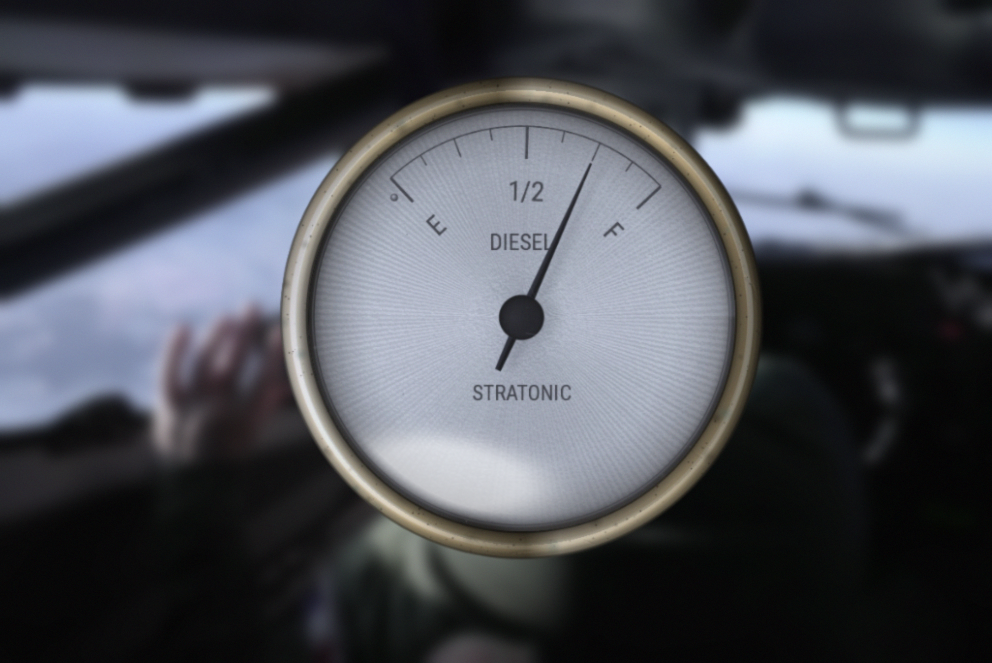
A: 0.75
